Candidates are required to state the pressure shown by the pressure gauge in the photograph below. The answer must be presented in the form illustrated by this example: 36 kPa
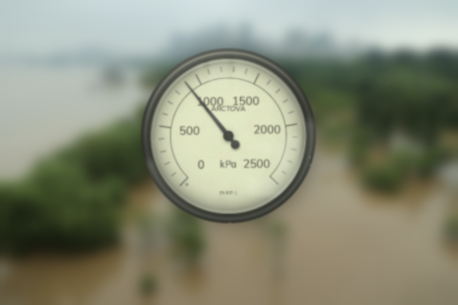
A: 900 kPa
